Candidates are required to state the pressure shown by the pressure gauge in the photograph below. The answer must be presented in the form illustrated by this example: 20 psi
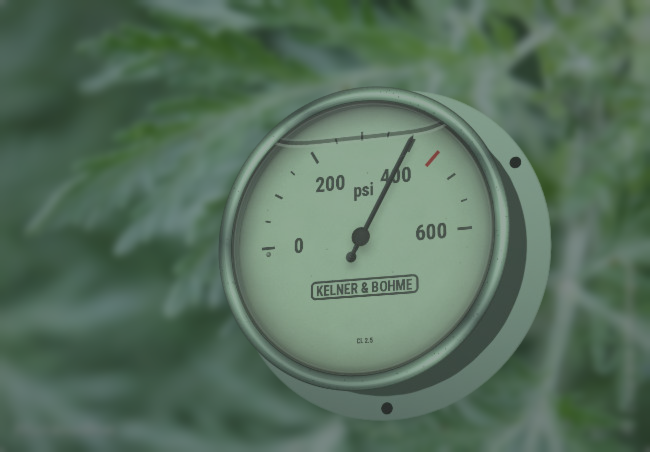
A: 400 psi
